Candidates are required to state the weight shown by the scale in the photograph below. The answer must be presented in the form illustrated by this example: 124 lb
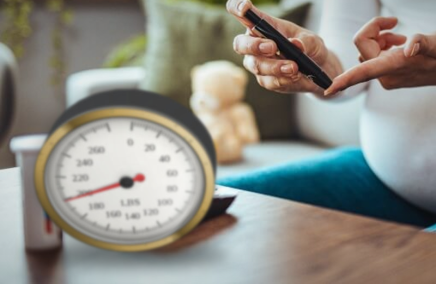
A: 200 lb
